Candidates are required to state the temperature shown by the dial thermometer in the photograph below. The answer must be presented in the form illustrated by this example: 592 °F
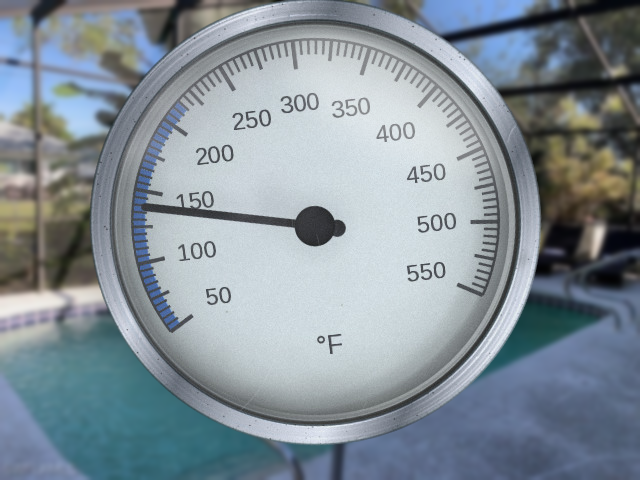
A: 140 °F
